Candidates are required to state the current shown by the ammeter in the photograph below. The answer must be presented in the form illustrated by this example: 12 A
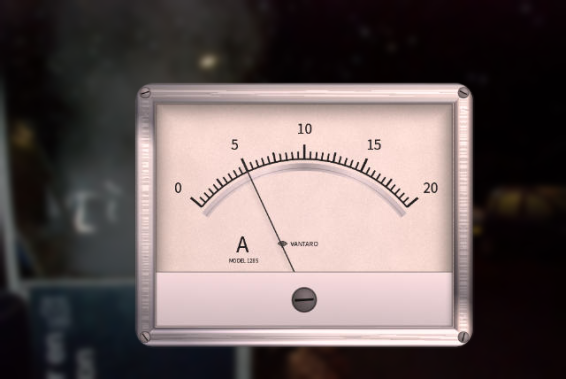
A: 5 A
